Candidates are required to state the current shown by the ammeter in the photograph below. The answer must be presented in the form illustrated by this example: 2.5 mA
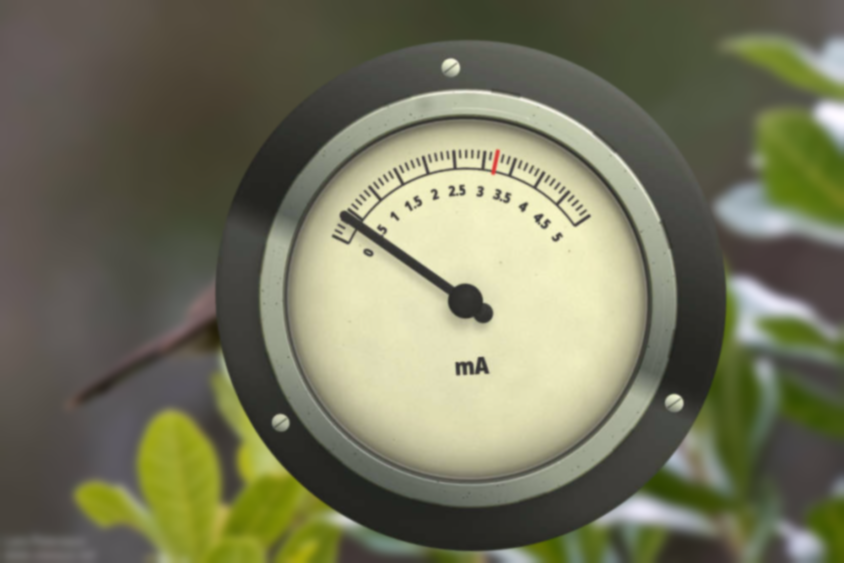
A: 0.4 mA
